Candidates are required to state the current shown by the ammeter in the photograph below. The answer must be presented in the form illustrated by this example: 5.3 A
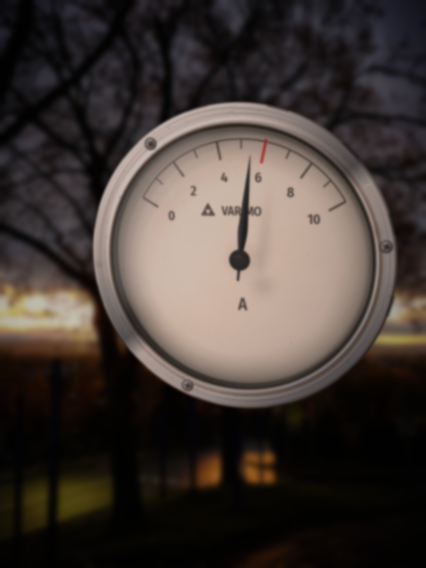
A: 5.5 A
